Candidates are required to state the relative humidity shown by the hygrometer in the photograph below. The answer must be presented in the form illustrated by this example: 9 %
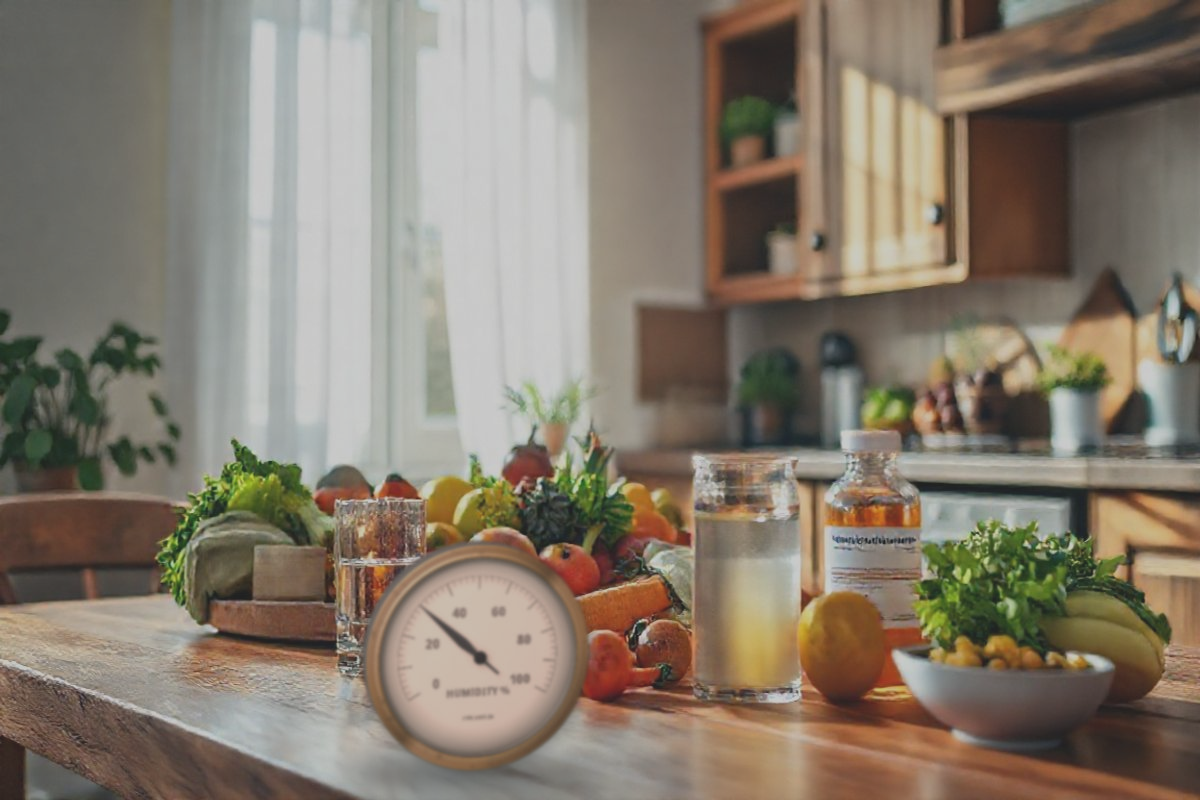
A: 30 %
